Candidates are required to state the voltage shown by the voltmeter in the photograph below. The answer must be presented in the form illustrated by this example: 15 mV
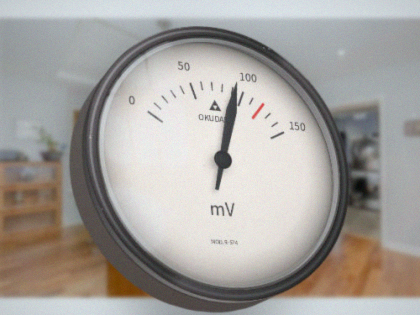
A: 90 mV
